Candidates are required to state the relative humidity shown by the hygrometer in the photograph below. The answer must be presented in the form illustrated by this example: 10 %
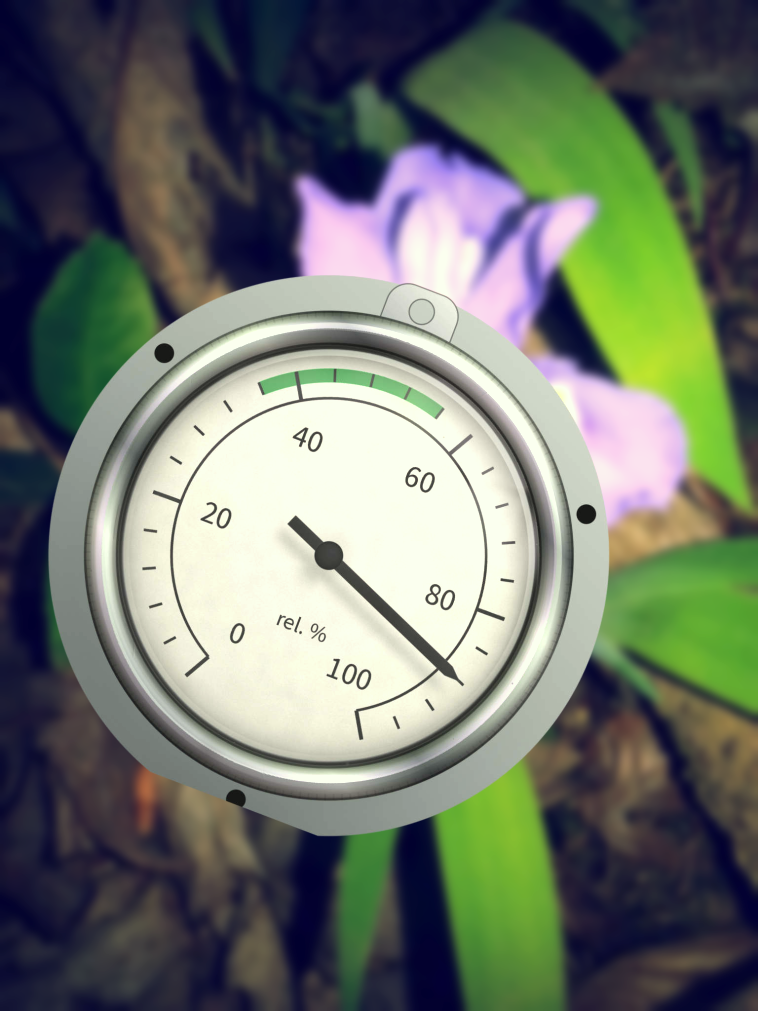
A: 88 %
